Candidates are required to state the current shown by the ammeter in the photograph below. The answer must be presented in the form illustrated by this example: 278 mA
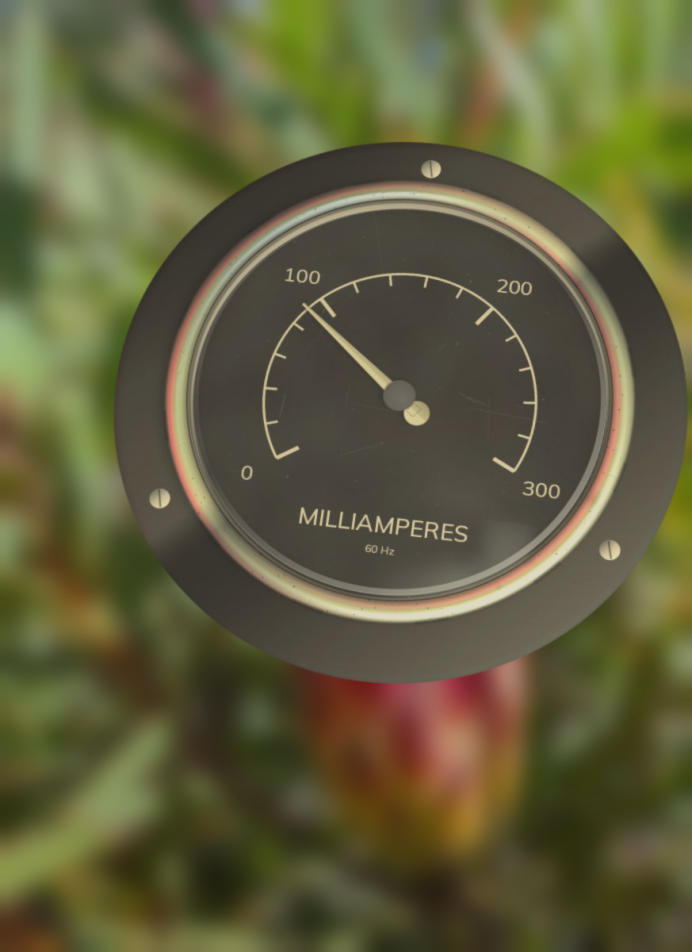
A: 90 mA
